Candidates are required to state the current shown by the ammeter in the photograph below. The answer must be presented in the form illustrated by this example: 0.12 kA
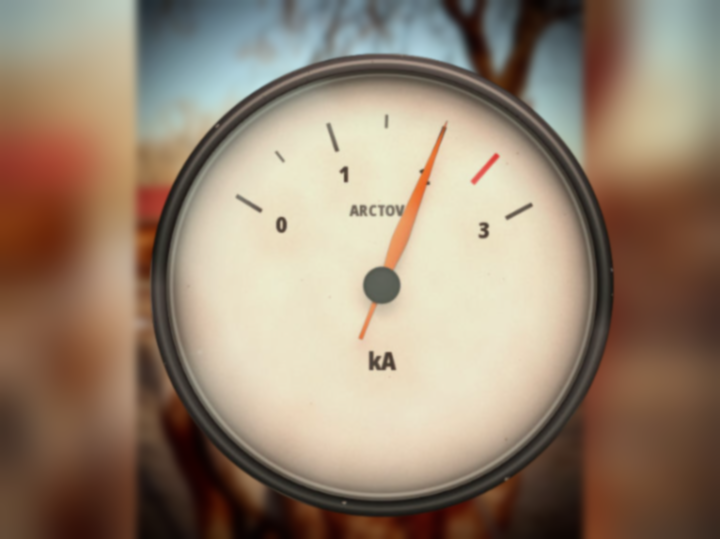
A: 2 kA
